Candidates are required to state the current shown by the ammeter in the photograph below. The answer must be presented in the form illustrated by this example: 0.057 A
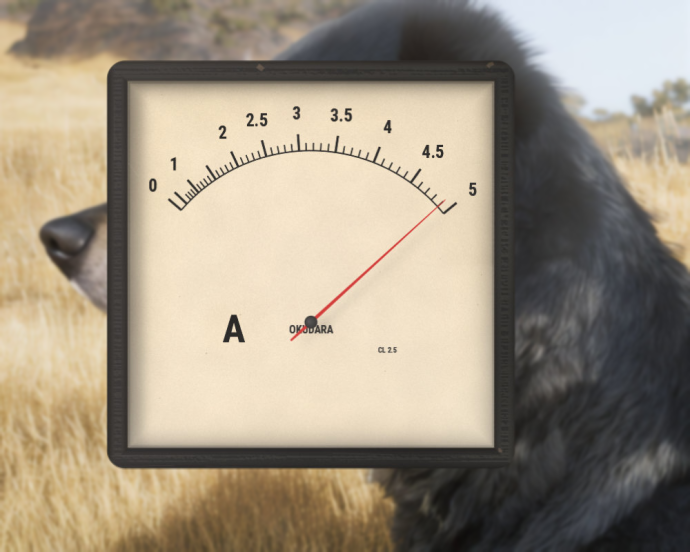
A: 4.9 A
